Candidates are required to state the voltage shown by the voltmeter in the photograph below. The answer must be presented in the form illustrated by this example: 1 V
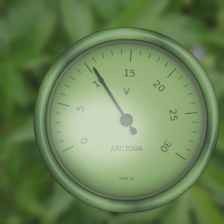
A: 10.5 V
